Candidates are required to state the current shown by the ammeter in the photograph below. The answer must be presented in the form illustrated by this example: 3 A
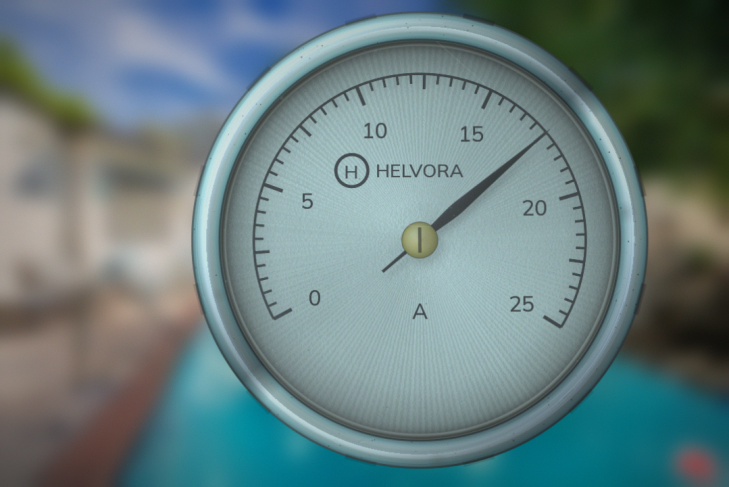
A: 17.5 A
